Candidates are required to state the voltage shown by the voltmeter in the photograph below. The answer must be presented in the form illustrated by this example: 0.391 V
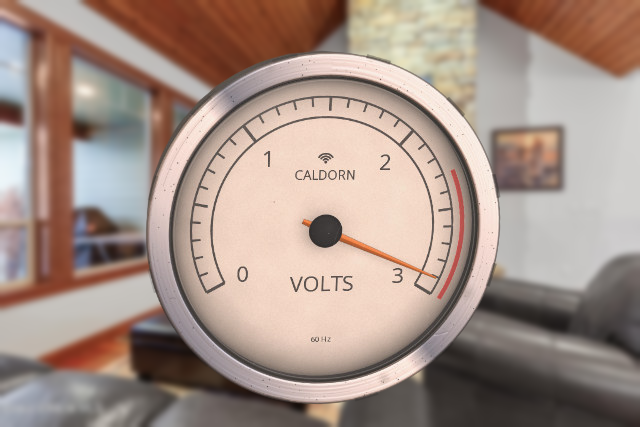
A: 2.9 V
